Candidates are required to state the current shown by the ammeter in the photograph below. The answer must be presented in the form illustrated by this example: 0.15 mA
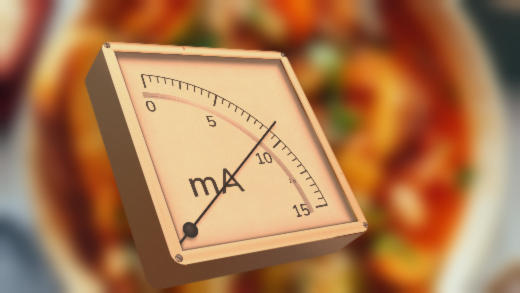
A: 9 mA
